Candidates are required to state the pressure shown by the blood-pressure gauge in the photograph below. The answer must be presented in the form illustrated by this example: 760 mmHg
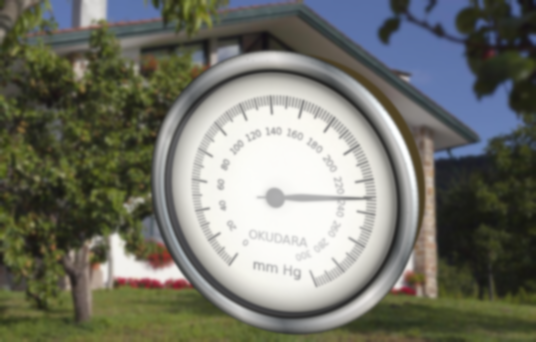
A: 230 mmHg
